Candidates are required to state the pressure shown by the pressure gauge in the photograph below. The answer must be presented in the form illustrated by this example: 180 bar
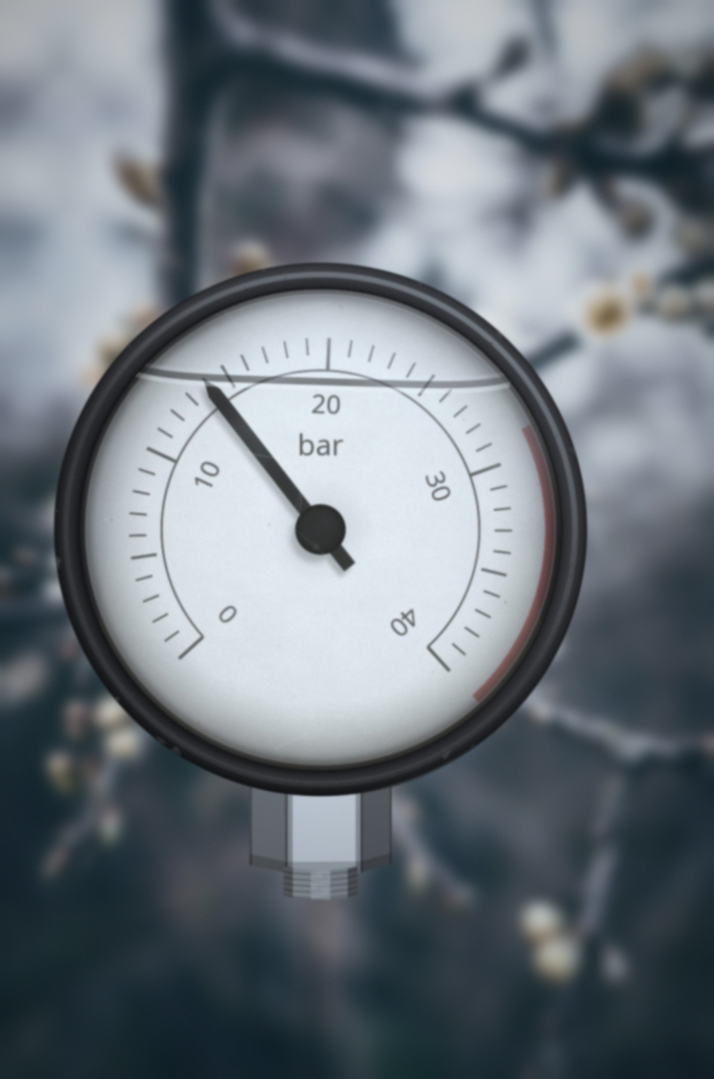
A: 14 bar
